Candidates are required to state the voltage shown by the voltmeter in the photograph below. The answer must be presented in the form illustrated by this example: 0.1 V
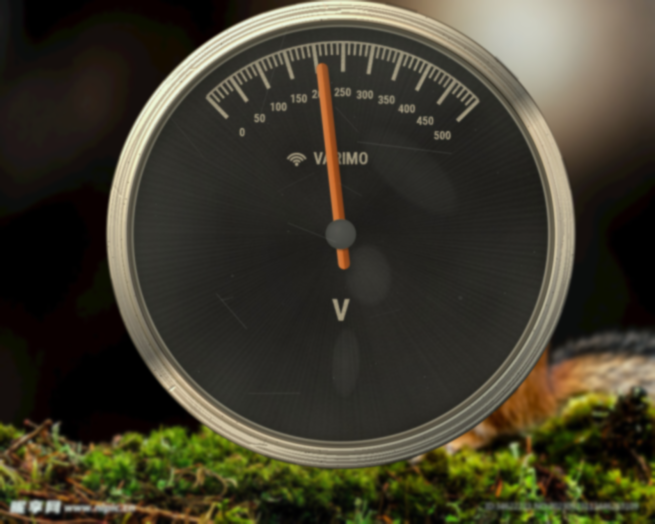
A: 210 V
